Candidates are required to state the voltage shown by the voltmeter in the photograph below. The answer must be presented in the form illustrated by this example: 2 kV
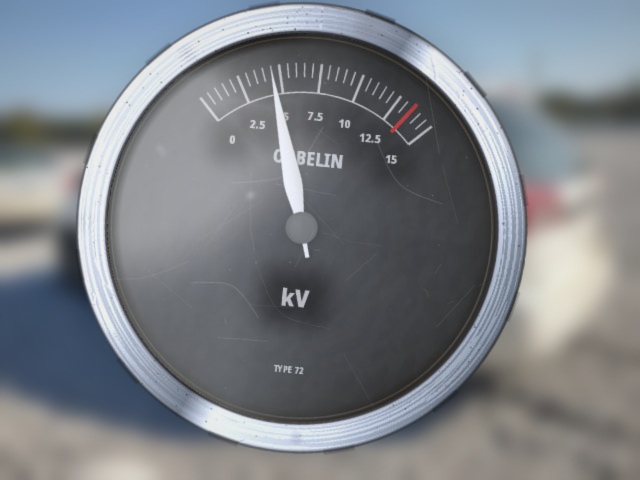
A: 4.5 kV
